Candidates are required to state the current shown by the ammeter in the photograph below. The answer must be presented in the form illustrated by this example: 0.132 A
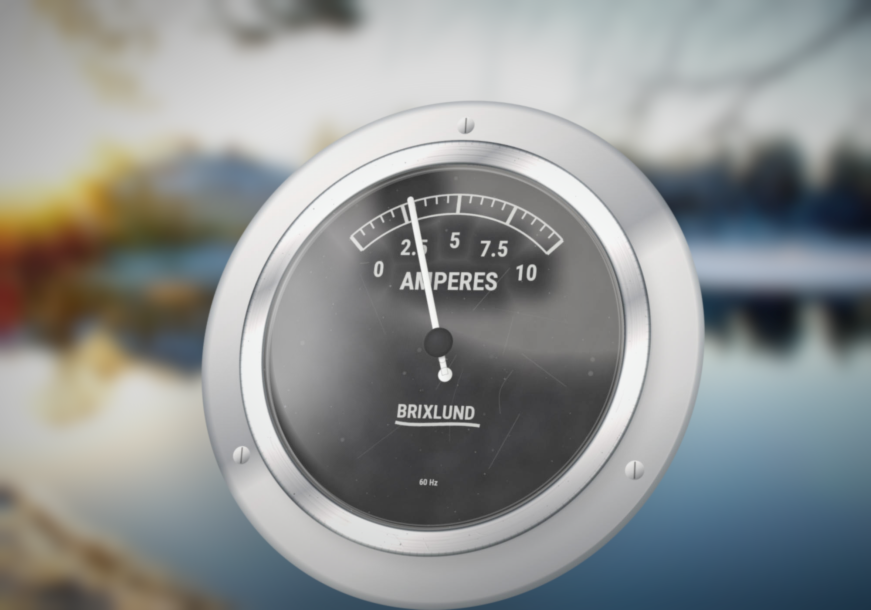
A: 3 A
